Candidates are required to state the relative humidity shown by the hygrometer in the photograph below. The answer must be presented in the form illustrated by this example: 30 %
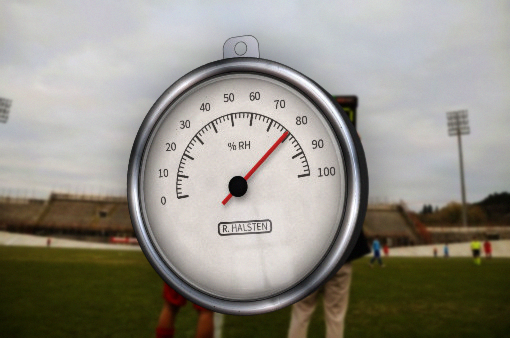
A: 80 %
